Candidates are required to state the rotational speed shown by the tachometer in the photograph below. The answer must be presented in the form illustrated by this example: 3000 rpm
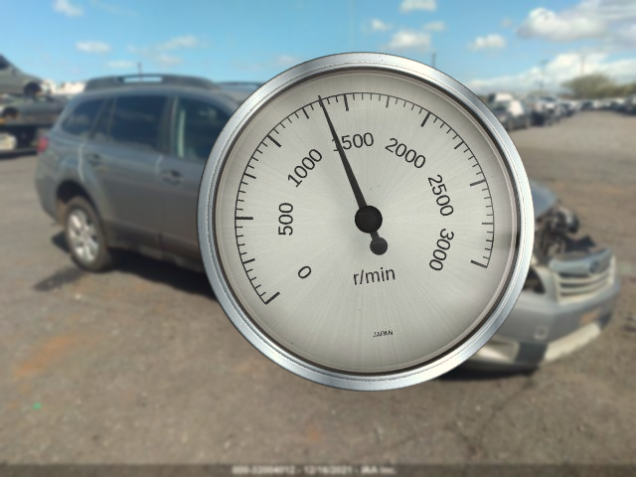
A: 1350 rpm
